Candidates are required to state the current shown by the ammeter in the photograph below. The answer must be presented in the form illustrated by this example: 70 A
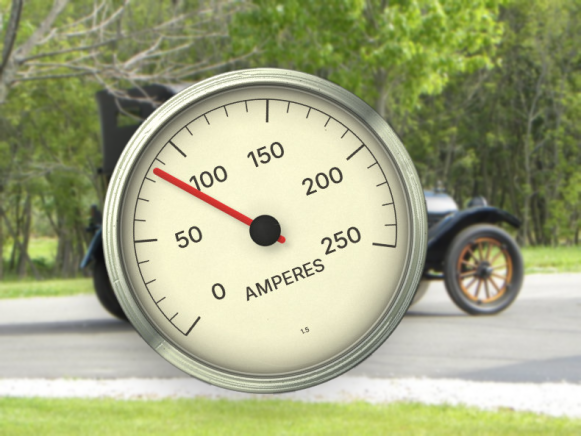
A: 85 A
